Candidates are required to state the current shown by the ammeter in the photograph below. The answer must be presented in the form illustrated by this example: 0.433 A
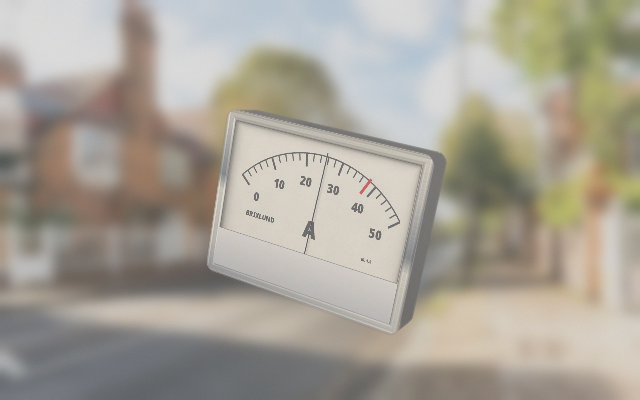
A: 26 A
